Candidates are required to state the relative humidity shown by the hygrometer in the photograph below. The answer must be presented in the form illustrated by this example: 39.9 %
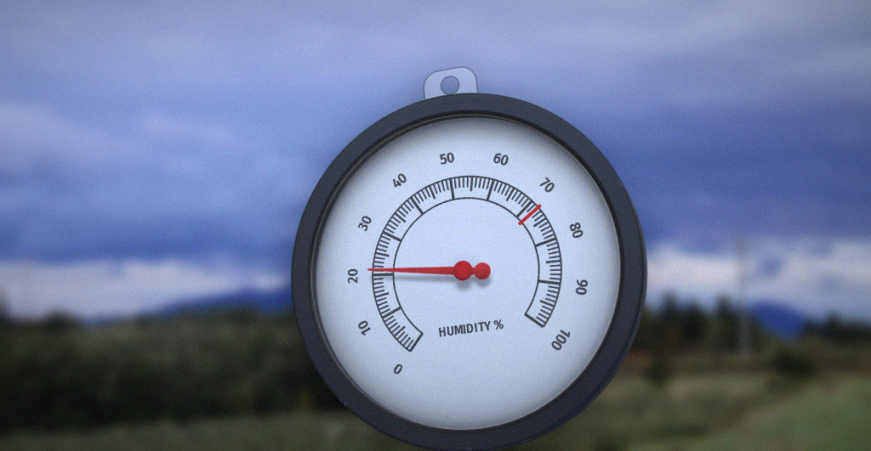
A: 21 %
